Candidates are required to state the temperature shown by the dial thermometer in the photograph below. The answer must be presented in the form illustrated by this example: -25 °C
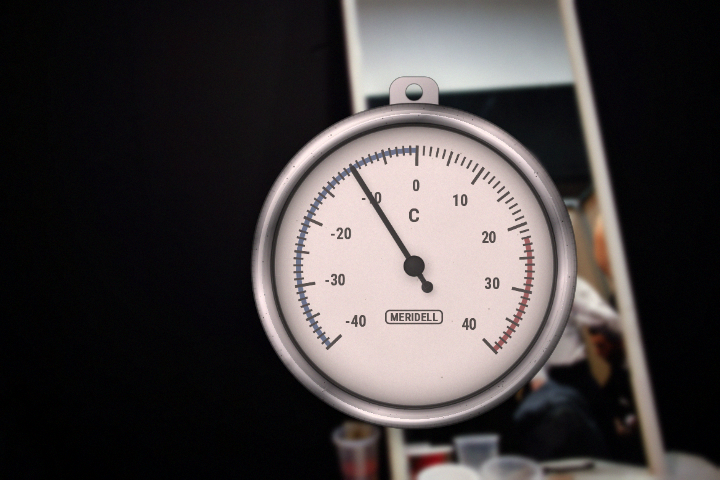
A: -10 °C
